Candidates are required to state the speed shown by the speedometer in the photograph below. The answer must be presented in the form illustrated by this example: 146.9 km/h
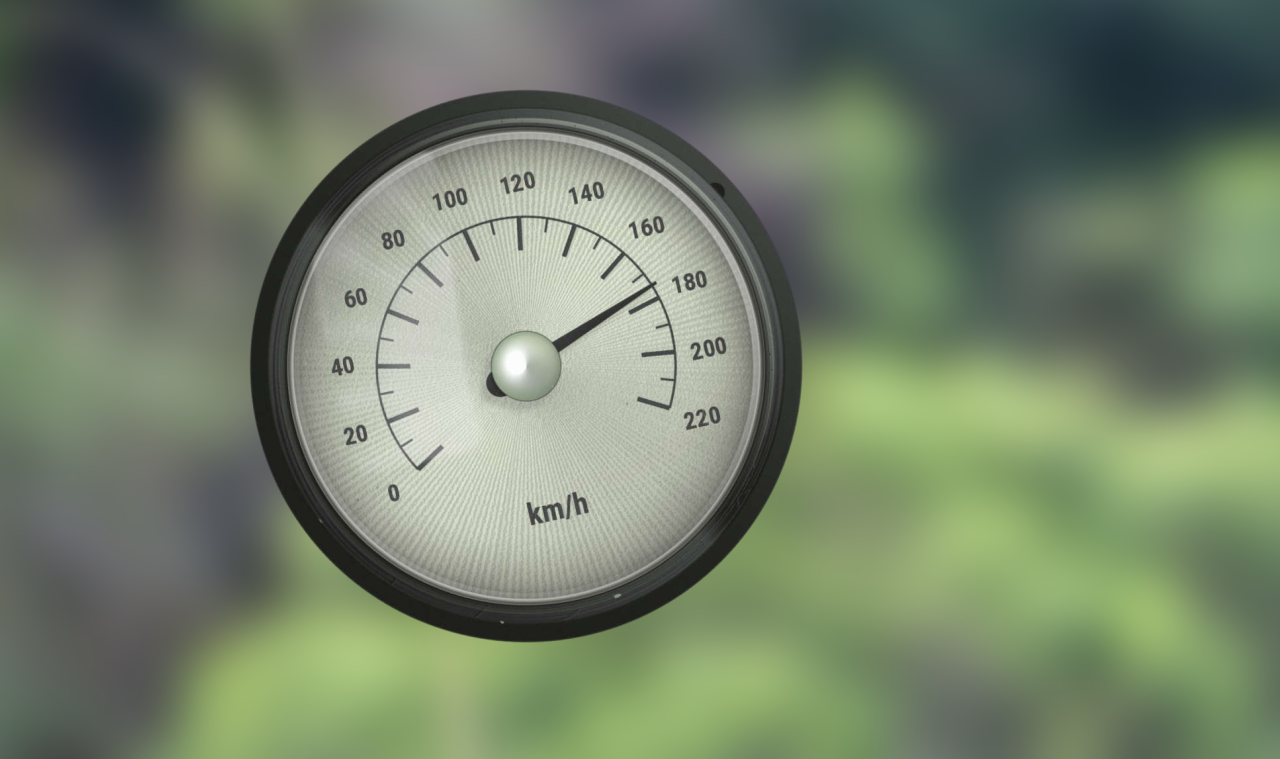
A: 175 km/h
